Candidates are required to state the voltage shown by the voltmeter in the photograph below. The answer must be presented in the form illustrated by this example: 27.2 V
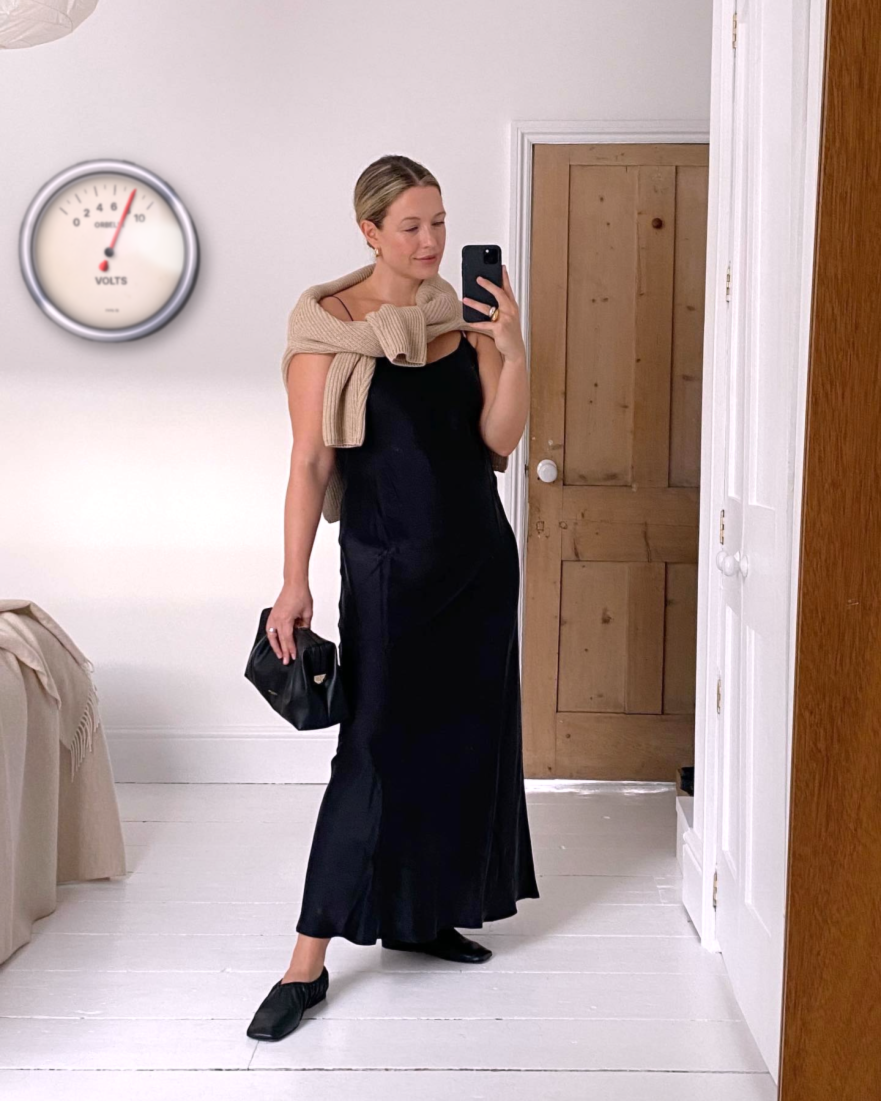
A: 8 V
